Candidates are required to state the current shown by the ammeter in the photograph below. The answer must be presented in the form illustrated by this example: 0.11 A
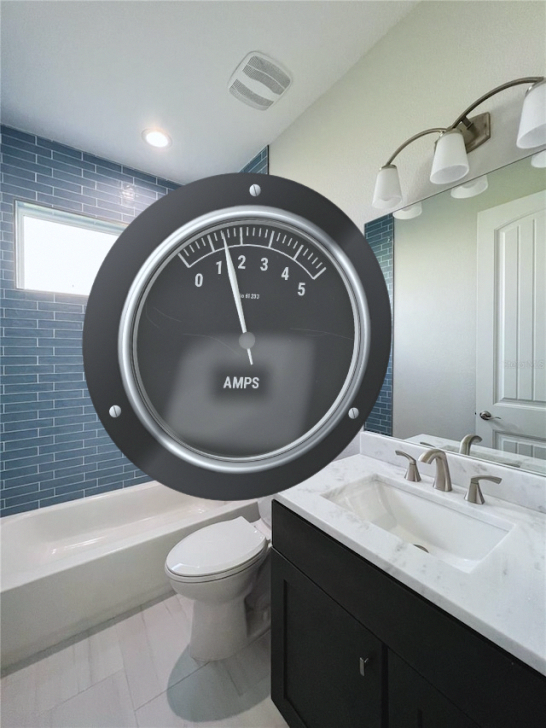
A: 1.4 A
